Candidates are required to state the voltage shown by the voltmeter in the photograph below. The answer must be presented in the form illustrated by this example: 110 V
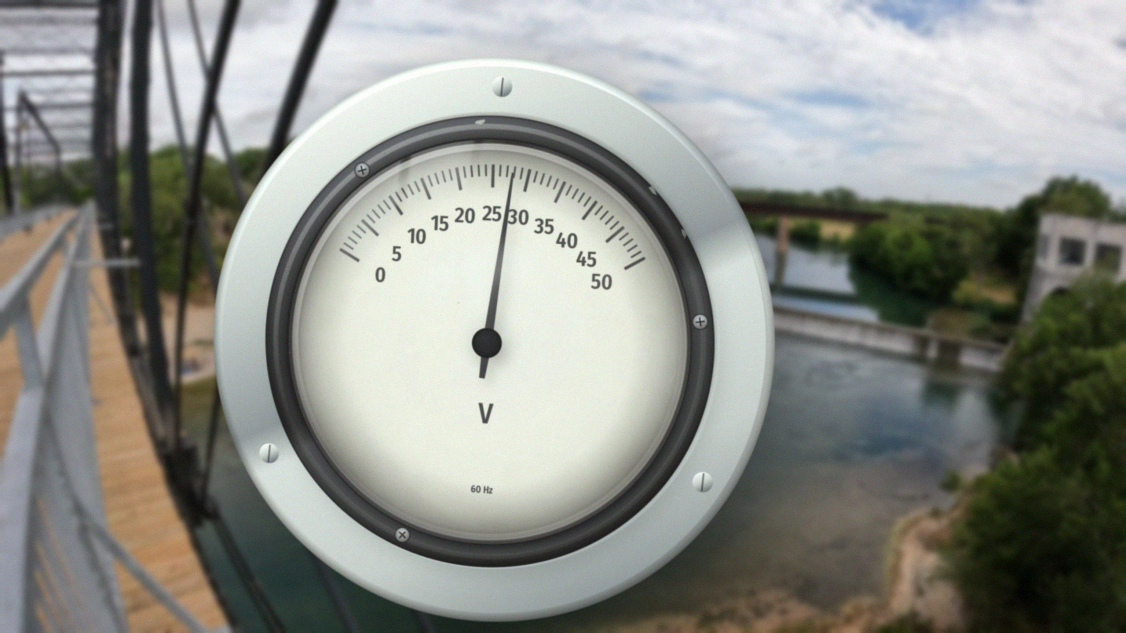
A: 28 V
